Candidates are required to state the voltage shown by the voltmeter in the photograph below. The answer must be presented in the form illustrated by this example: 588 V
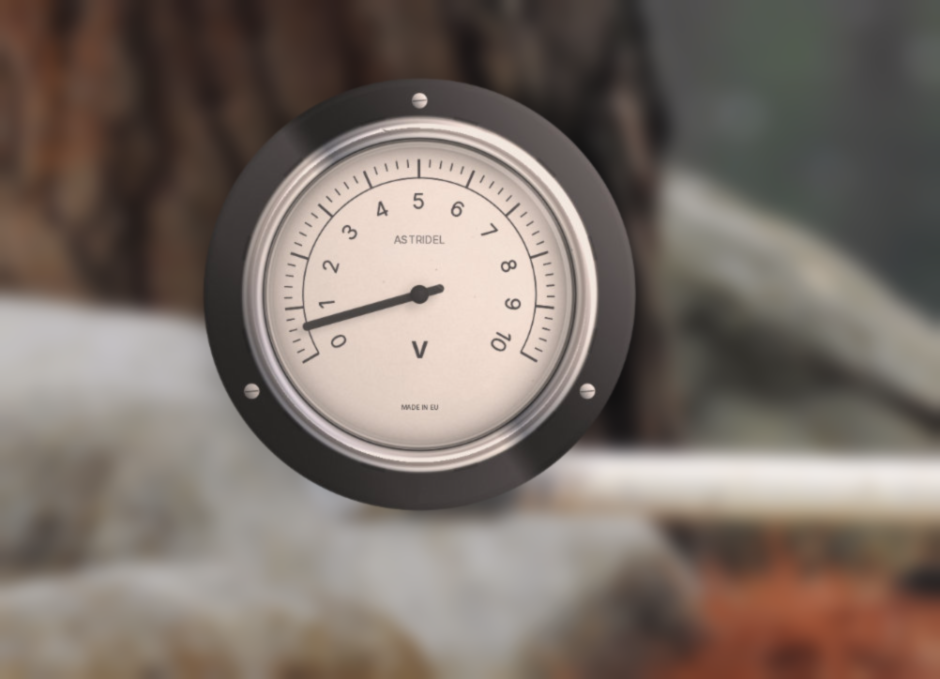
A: 0.6 V
